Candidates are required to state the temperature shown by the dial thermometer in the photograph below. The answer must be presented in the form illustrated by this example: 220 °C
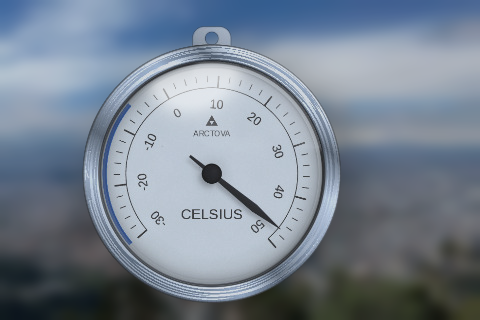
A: 47 °C
